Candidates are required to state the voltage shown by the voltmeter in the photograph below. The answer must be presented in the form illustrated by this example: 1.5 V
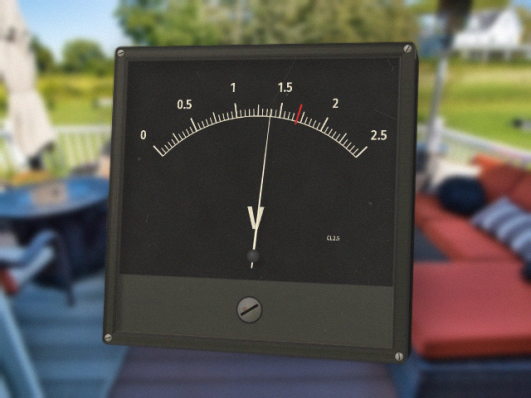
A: 1.4 V
